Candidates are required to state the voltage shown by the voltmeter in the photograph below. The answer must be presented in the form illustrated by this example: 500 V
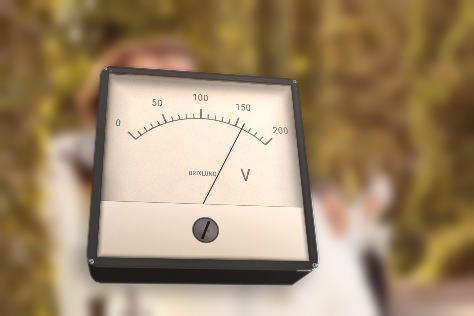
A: 160 V
